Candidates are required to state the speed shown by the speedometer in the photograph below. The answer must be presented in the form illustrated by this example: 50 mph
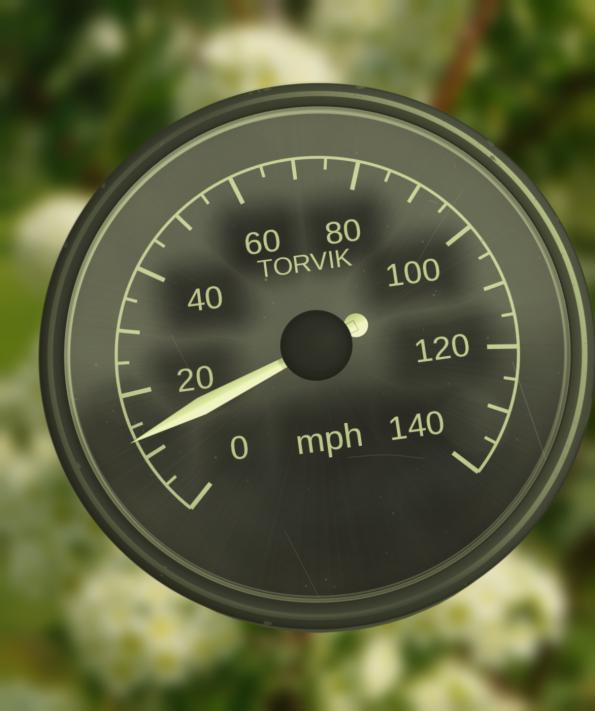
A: 12.5 mph
